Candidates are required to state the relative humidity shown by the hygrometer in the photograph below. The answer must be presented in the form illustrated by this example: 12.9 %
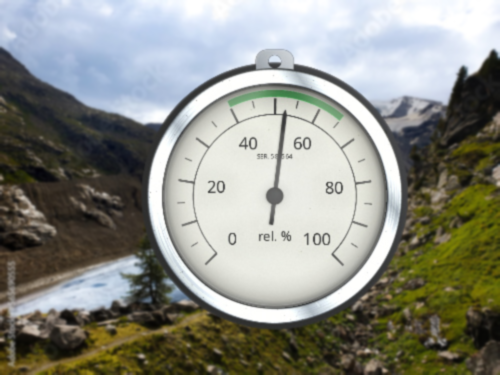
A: 52.5 %
